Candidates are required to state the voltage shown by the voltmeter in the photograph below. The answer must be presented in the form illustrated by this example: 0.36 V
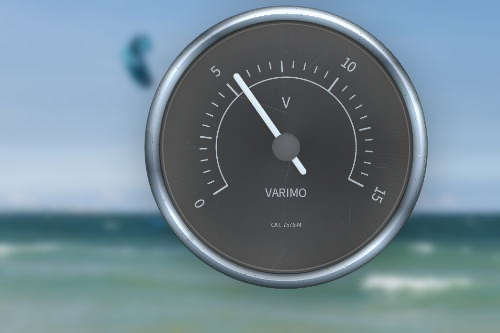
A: 5.5 V
